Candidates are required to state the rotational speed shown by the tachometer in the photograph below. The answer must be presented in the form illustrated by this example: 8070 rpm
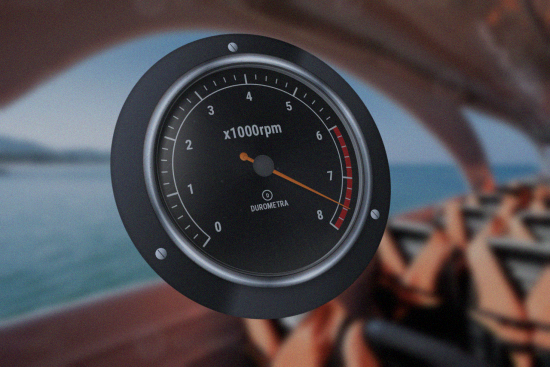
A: 7600 rpm
